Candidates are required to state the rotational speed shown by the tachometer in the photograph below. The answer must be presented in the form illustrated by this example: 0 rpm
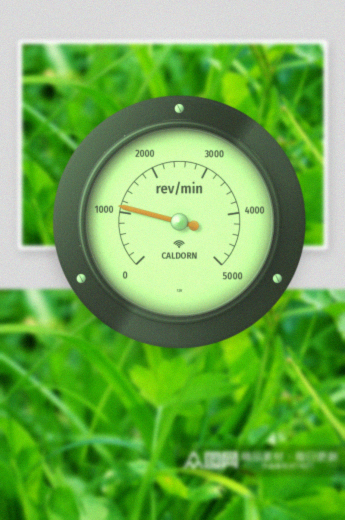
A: 1100 rpm
